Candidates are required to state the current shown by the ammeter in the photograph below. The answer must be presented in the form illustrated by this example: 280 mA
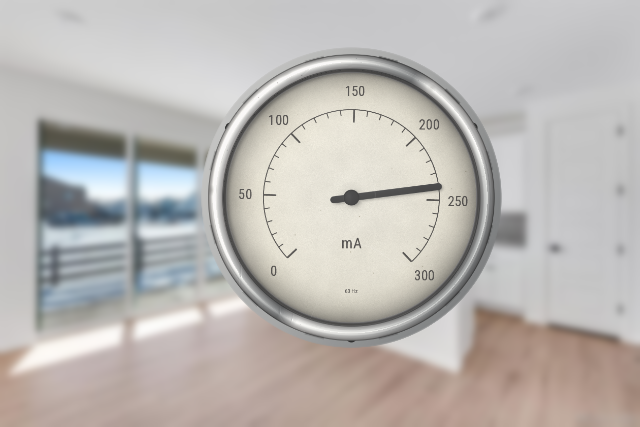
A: 240 mA
